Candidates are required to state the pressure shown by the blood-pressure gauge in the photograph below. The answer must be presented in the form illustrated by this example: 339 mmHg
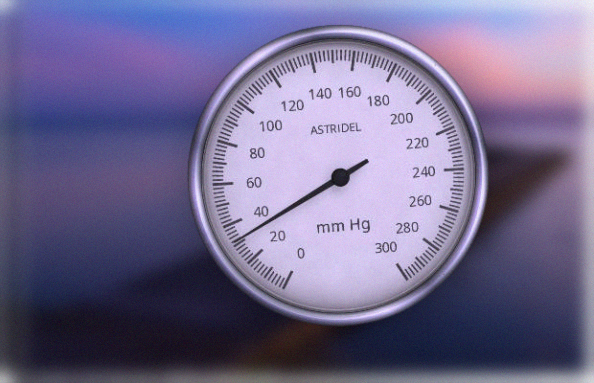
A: 32 mmHg
